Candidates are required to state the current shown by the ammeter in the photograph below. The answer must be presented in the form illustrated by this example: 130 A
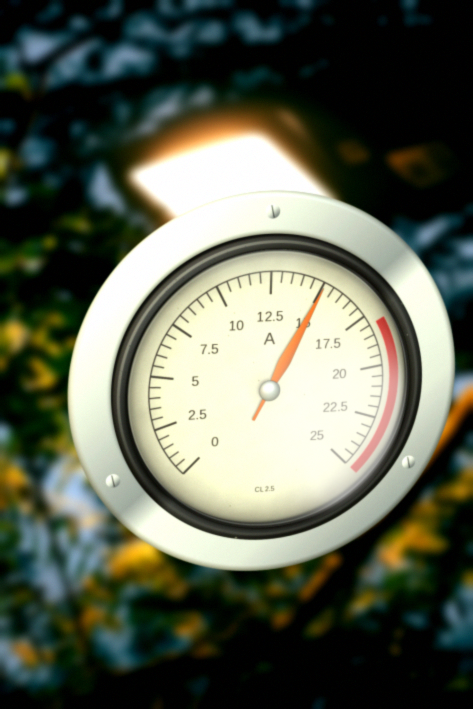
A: 15 A
